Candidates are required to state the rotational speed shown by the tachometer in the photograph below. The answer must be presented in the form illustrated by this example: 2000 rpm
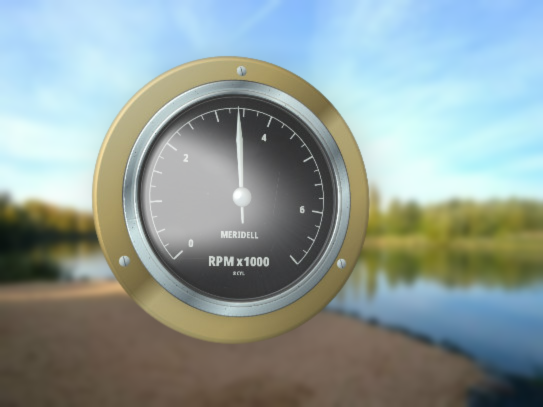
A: 3375 rpm
